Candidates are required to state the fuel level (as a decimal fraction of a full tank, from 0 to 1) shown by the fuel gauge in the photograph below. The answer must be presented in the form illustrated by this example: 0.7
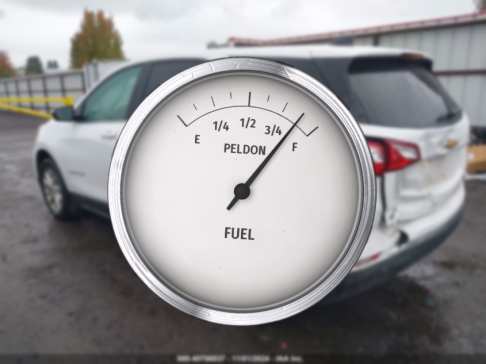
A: 0.875
